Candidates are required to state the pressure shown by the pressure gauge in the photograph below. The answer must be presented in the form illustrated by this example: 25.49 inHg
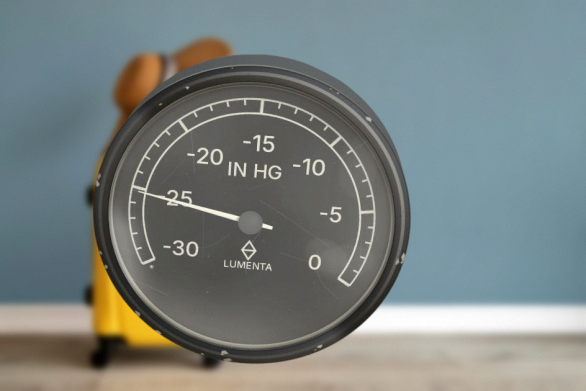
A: -25 inHg
